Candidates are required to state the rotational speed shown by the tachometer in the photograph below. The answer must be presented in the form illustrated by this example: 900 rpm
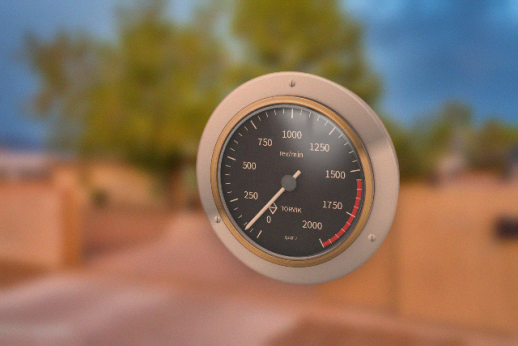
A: 75 rpm
